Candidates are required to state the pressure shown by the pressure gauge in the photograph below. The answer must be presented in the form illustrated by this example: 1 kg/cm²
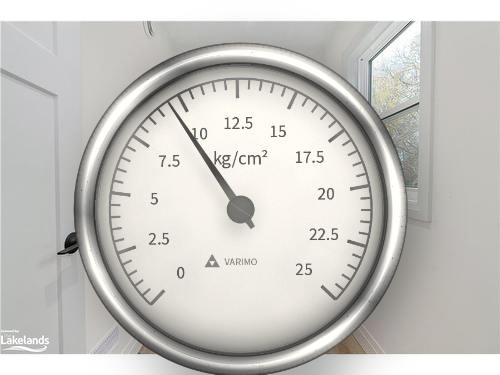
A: 9.5 kg/cm²
